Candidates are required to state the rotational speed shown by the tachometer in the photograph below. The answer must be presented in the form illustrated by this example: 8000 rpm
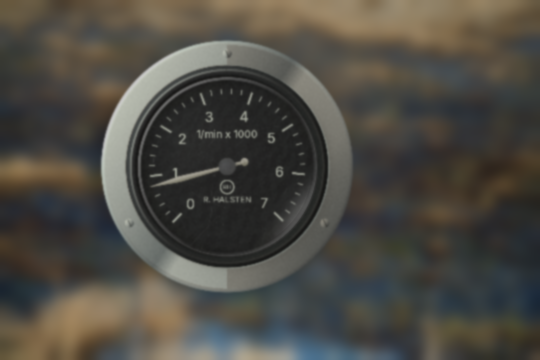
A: 800 rpm
